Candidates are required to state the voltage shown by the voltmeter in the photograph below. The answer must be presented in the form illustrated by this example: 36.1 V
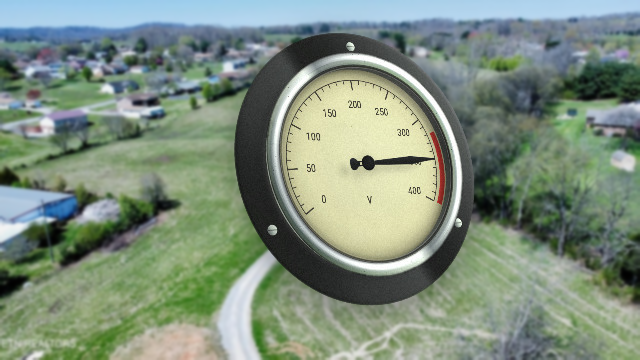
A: 350 V
